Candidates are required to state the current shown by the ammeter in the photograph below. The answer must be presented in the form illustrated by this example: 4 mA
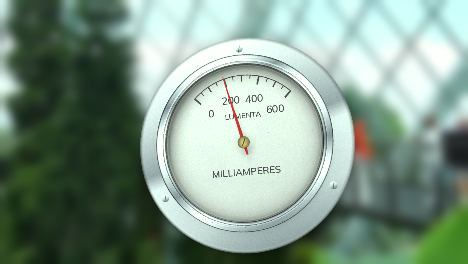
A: 200 mA
